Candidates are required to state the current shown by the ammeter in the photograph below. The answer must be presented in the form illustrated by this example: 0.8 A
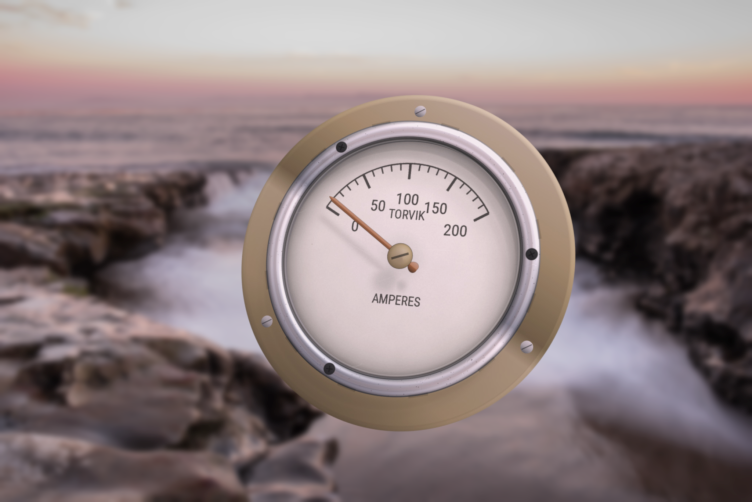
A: 10 A
